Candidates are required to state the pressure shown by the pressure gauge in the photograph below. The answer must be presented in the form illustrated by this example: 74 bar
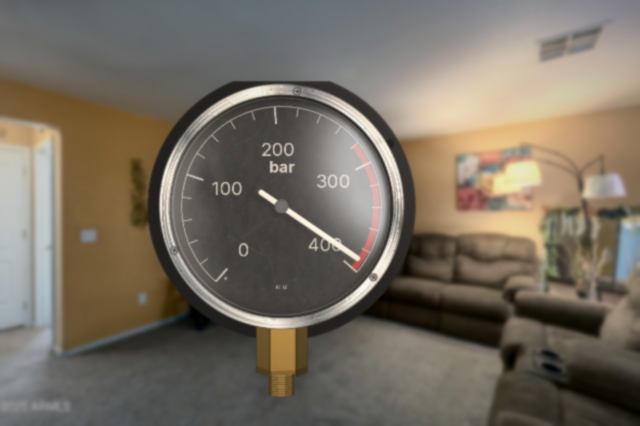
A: 390 bar
